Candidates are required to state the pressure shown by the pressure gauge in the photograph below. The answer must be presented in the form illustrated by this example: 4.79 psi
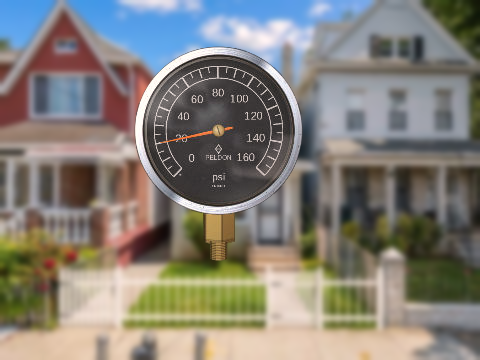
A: 20 psi
